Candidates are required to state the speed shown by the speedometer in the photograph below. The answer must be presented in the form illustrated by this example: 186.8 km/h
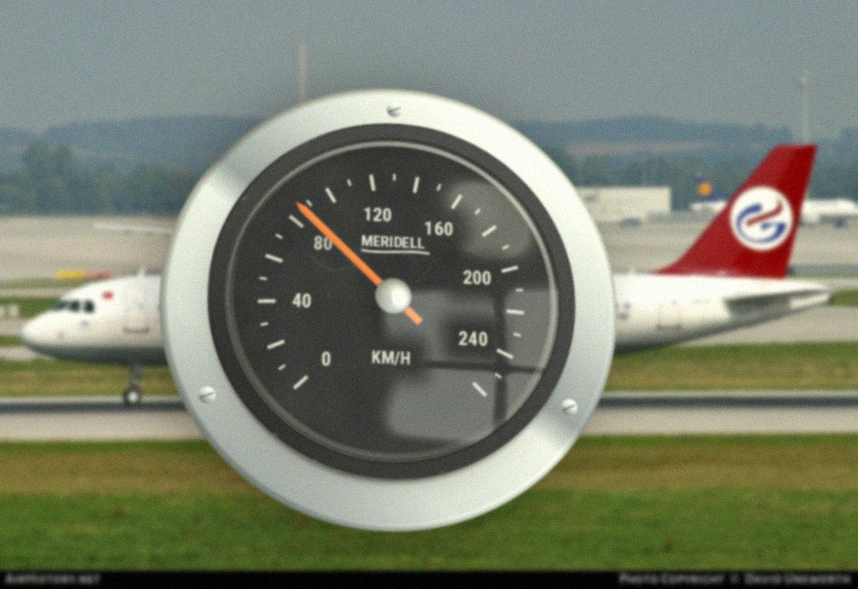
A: 85 km/h
